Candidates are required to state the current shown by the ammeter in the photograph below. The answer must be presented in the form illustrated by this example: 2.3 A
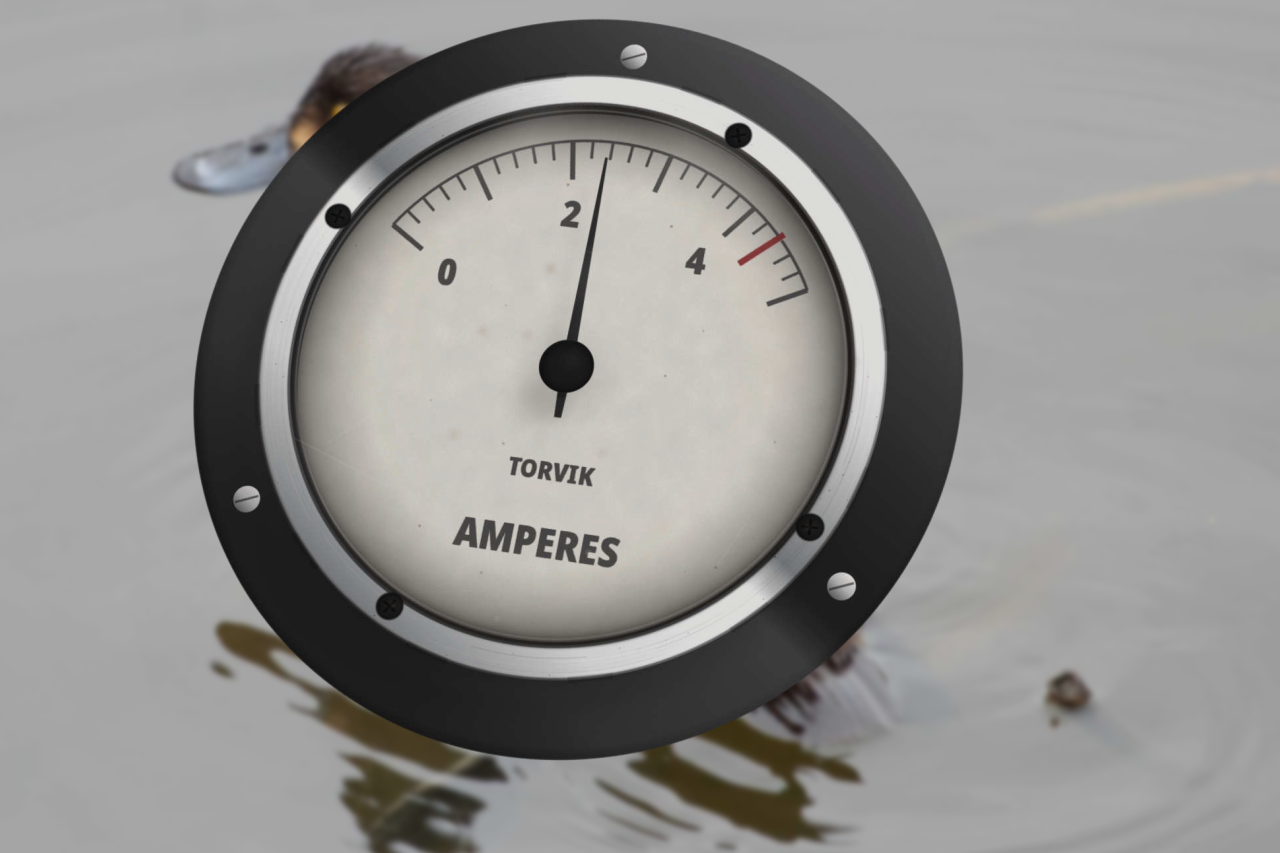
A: 2.4 A
